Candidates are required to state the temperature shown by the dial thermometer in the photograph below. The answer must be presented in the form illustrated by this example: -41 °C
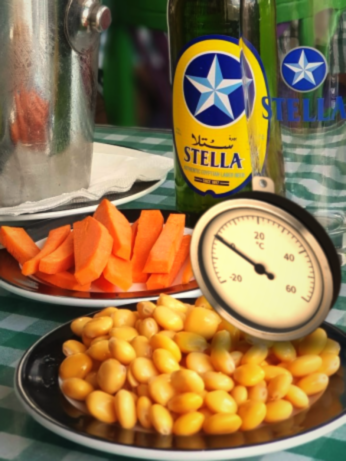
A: 0 °C
